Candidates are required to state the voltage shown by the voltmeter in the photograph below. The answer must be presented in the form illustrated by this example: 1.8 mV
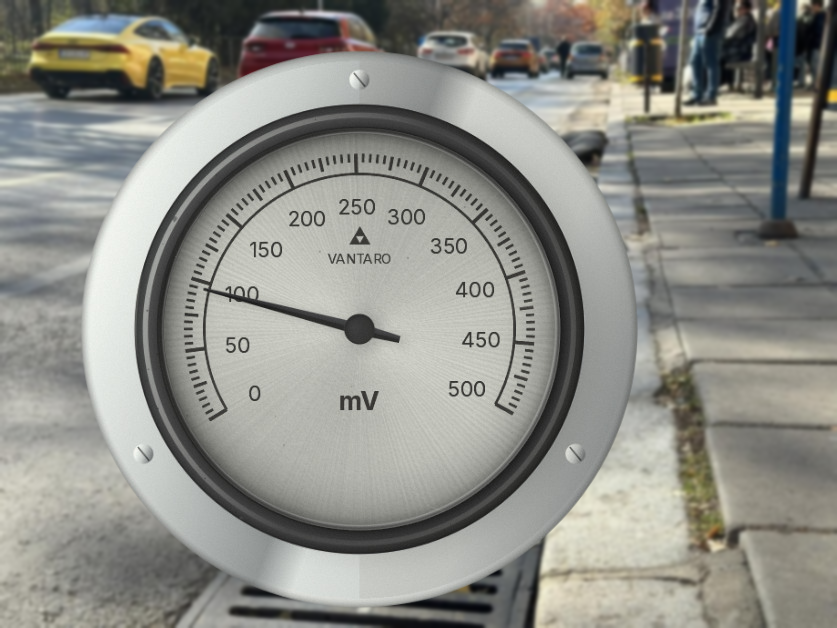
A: 95 mV
